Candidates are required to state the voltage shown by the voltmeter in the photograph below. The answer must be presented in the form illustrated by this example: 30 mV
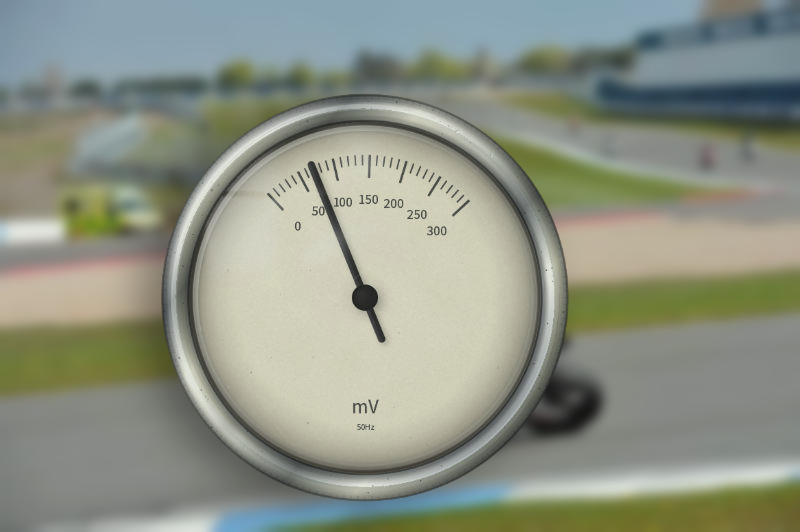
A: 70 mV
